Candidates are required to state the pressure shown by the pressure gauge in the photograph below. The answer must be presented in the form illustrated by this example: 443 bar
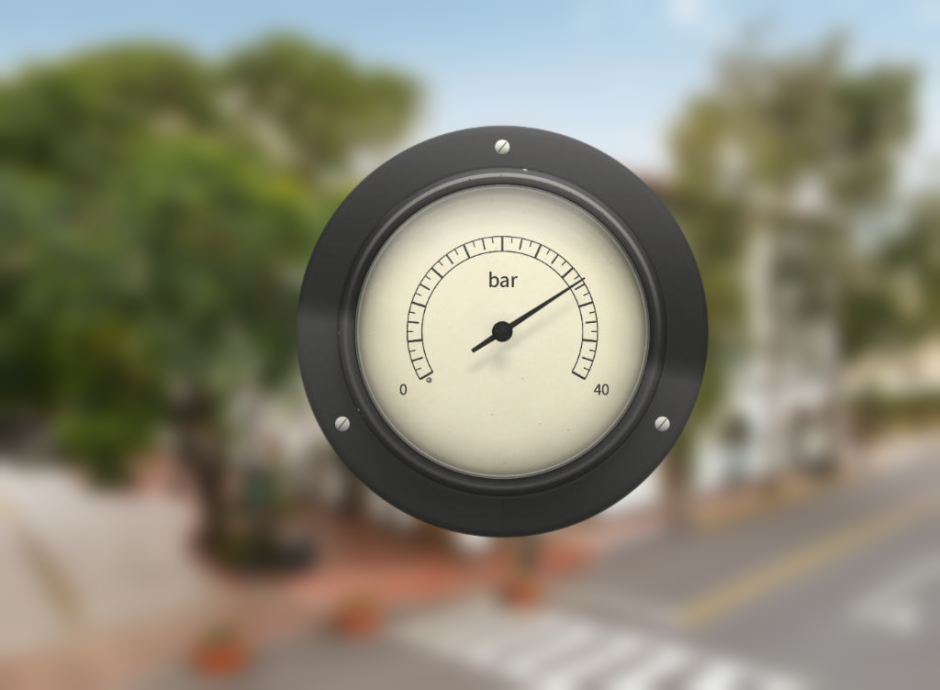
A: 29.5 bar
